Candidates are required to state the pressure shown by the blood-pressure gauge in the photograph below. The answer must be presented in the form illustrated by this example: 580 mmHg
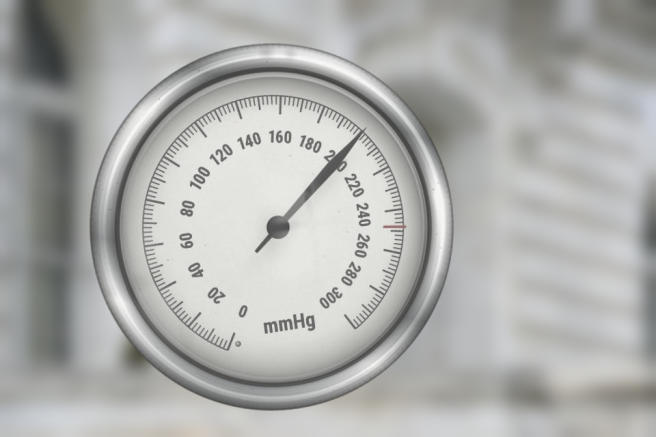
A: 200 mmHg
